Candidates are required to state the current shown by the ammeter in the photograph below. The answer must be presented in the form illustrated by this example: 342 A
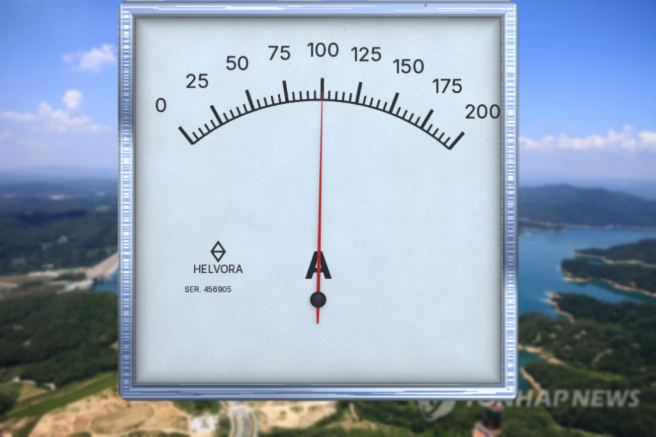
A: 100 A
